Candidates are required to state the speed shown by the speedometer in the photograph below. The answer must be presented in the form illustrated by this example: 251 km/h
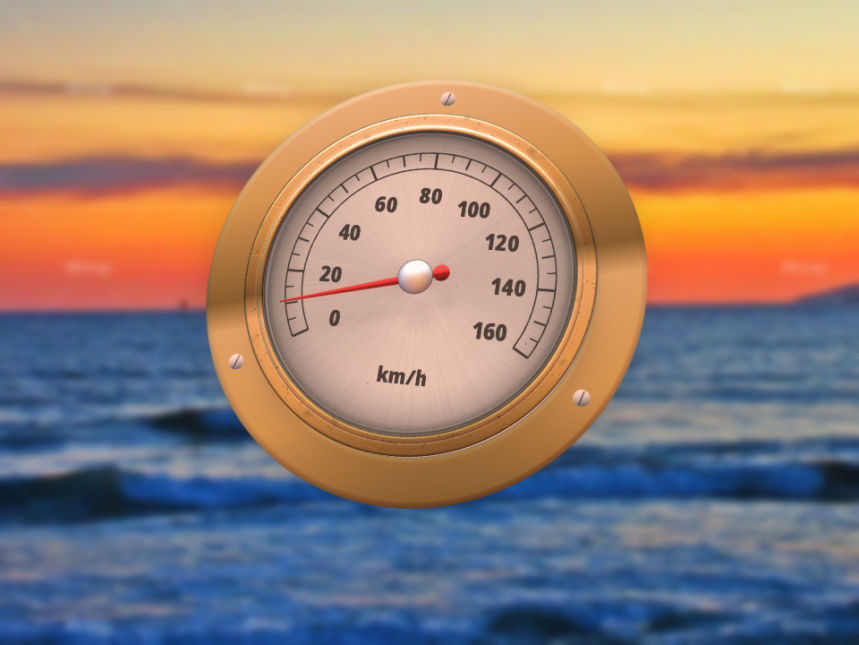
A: 10 km/h
